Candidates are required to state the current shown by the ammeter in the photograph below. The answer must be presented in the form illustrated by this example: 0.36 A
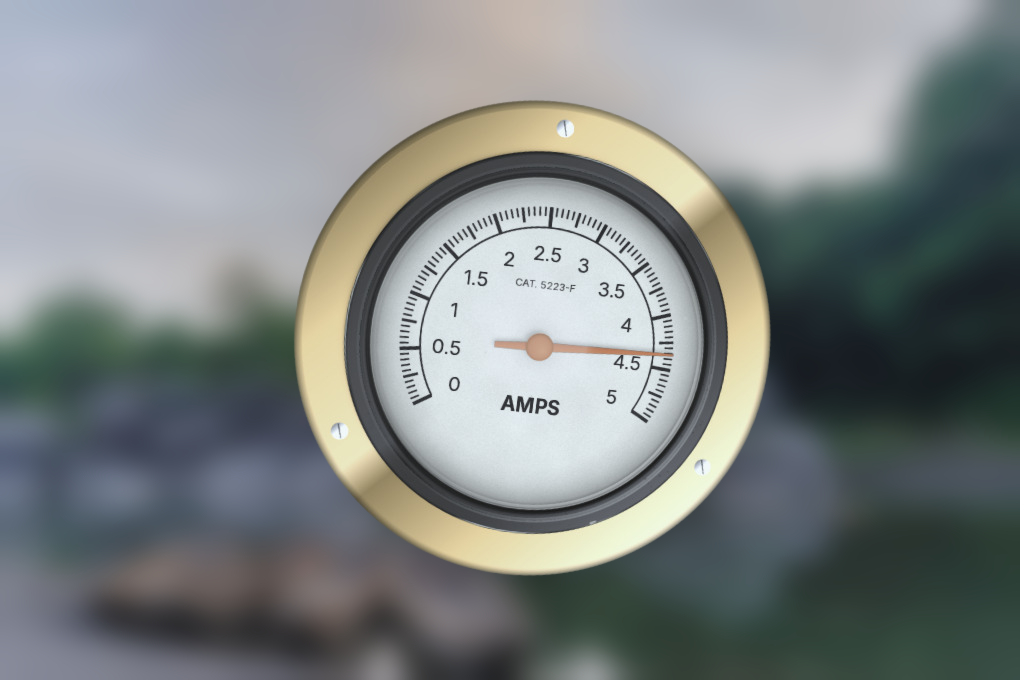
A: 4.35 A
